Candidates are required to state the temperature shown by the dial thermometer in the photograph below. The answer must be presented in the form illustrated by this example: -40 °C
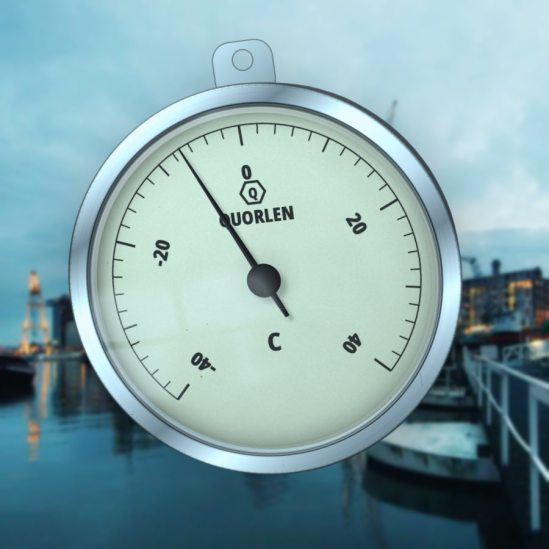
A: -7 °C
